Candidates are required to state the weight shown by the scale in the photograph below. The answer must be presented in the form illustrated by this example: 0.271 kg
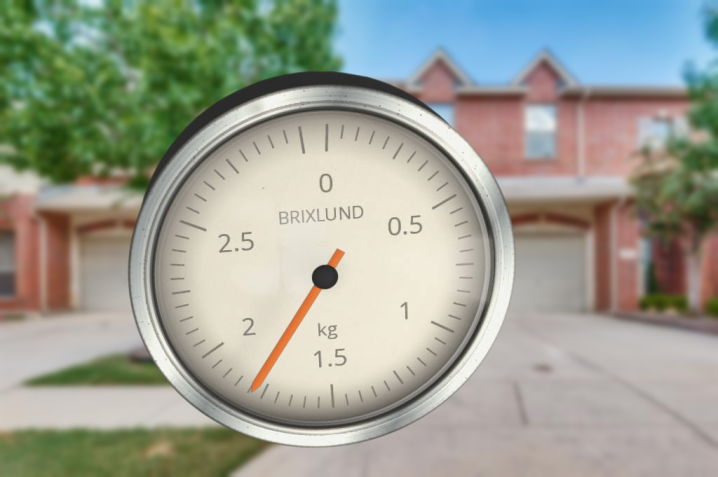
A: 1.8 kg
